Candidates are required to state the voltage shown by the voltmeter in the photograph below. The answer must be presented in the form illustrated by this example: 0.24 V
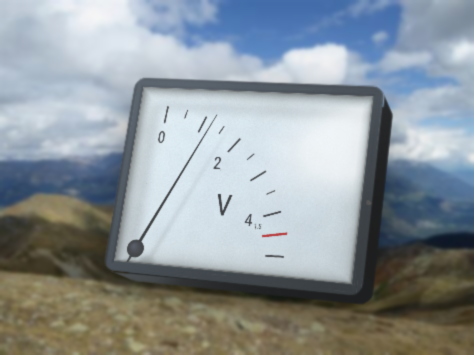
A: 1.25 V
